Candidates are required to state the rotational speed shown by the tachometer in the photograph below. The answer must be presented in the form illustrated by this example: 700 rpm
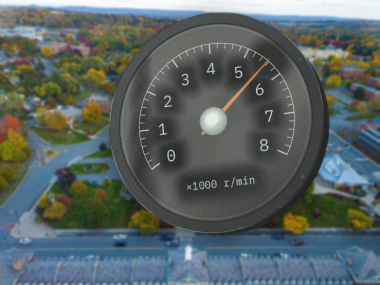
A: 5600 rpm
